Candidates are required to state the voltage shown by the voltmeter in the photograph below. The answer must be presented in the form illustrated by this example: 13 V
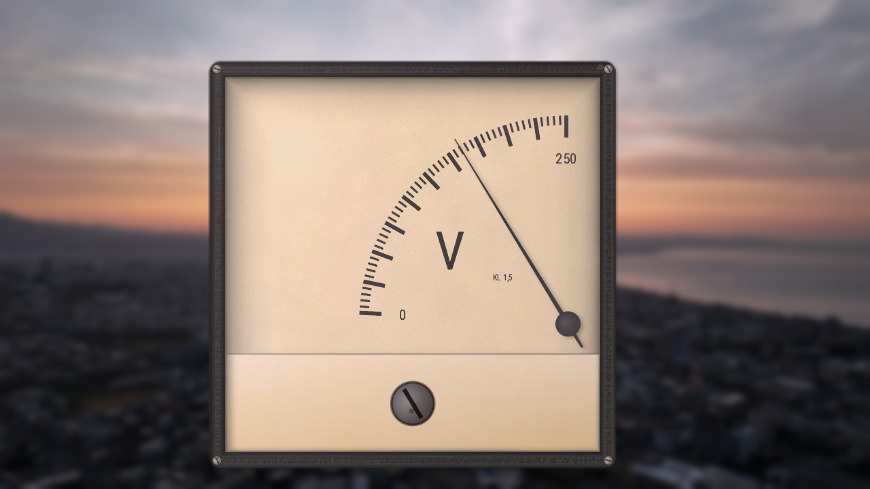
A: 160 V
